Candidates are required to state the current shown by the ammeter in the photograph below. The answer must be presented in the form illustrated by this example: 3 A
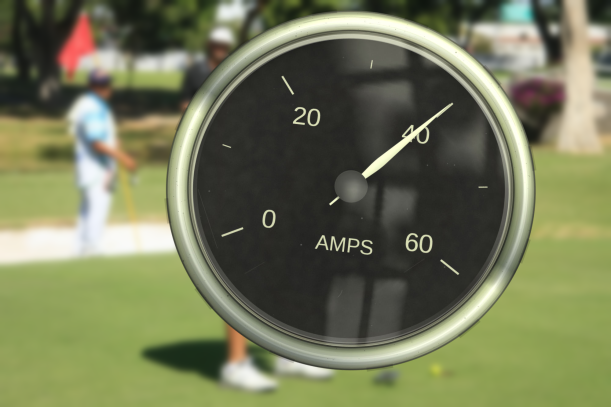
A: 40 A
